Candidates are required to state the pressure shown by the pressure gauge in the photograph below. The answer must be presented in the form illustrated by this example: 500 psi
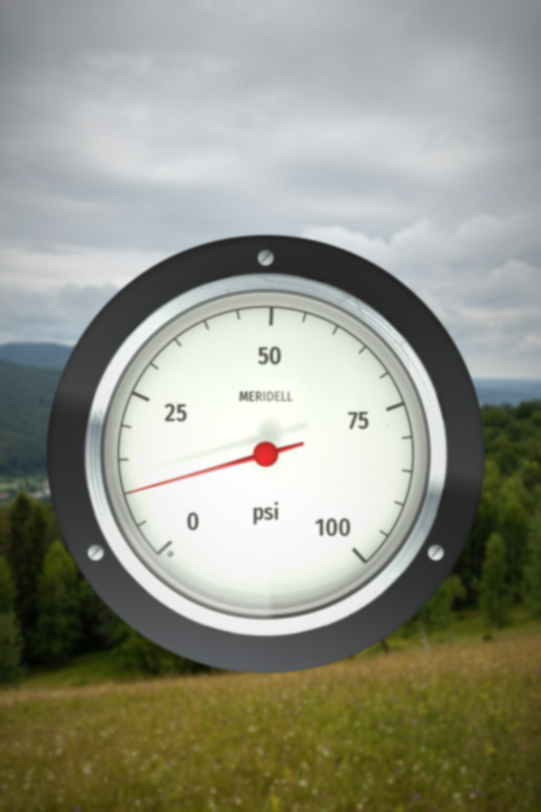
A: 10 psi
